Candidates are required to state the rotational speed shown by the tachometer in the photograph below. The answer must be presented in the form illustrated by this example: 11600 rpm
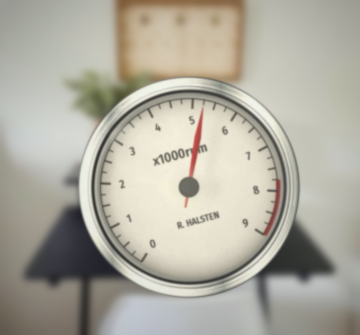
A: 5250 rpm
